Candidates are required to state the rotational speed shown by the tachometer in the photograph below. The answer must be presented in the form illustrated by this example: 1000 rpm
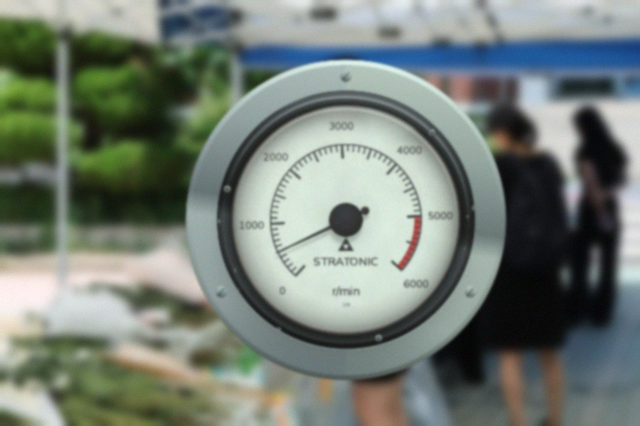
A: 500 rpm
